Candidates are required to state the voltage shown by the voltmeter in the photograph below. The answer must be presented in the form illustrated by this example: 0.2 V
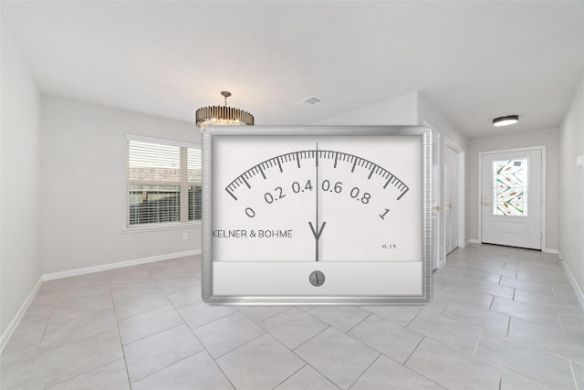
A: 0.5 V
